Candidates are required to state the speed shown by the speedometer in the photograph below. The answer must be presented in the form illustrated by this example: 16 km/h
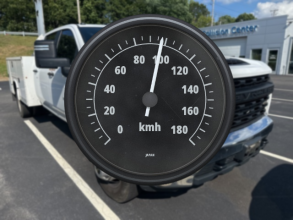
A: 97.5 km/h
